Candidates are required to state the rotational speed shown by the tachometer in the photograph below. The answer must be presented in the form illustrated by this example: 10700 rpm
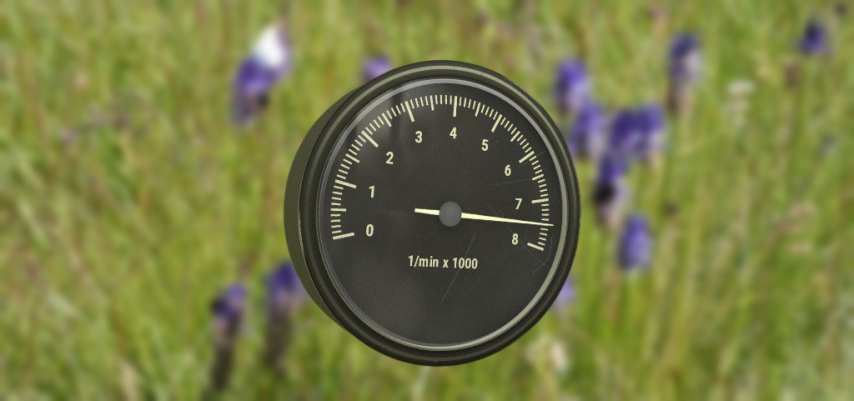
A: 7500 rpm
